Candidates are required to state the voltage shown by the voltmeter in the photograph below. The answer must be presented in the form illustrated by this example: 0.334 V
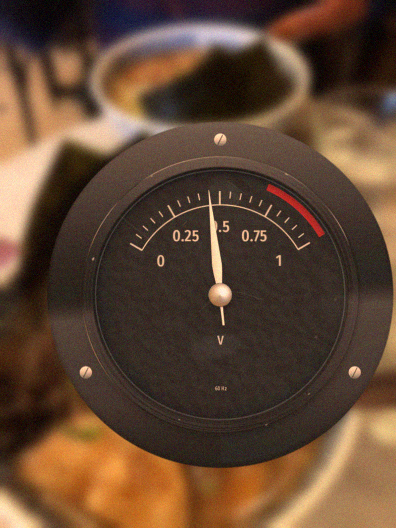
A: 0.45 V
